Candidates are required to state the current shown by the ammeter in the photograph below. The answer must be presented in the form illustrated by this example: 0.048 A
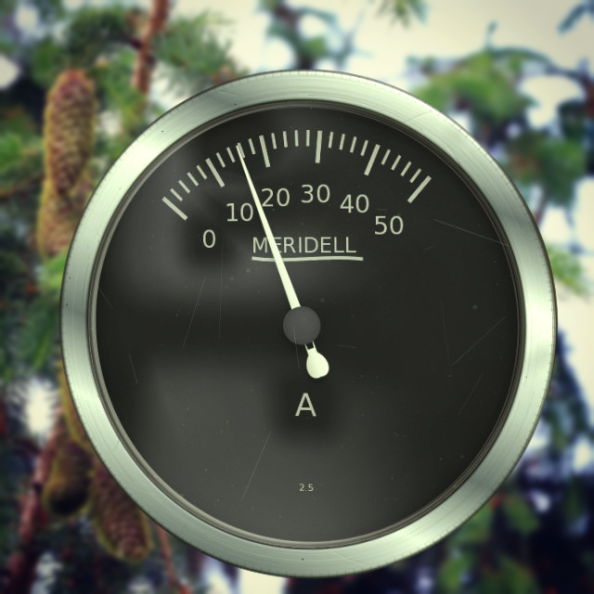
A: 16 A
